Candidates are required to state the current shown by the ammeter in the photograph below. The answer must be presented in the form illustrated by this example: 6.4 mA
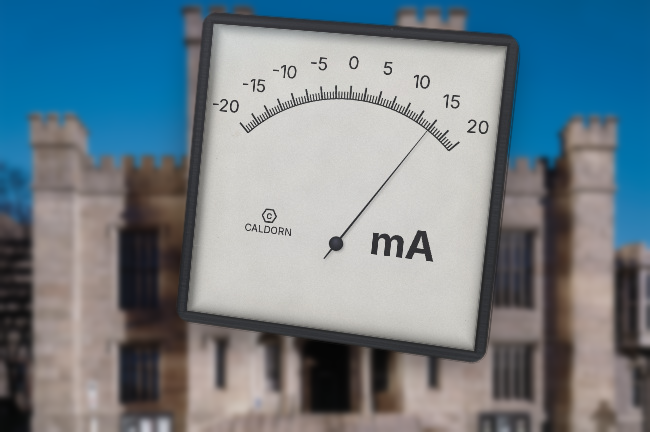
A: 15 mA
